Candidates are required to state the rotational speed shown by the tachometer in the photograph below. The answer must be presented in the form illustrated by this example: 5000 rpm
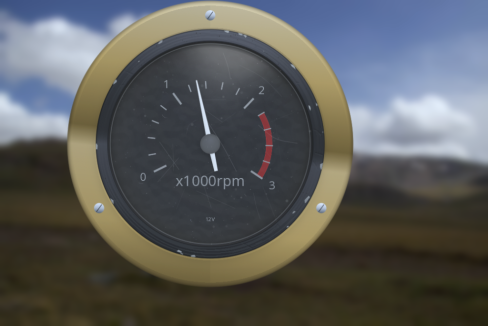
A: 1300 rpm
